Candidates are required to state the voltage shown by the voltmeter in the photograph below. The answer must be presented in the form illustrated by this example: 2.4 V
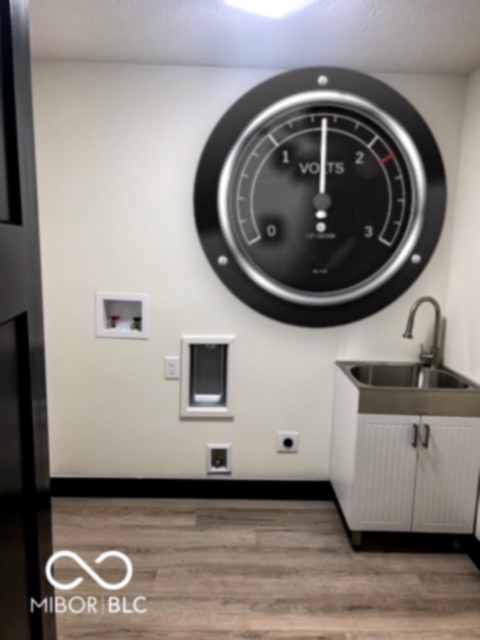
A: 1.5 V
